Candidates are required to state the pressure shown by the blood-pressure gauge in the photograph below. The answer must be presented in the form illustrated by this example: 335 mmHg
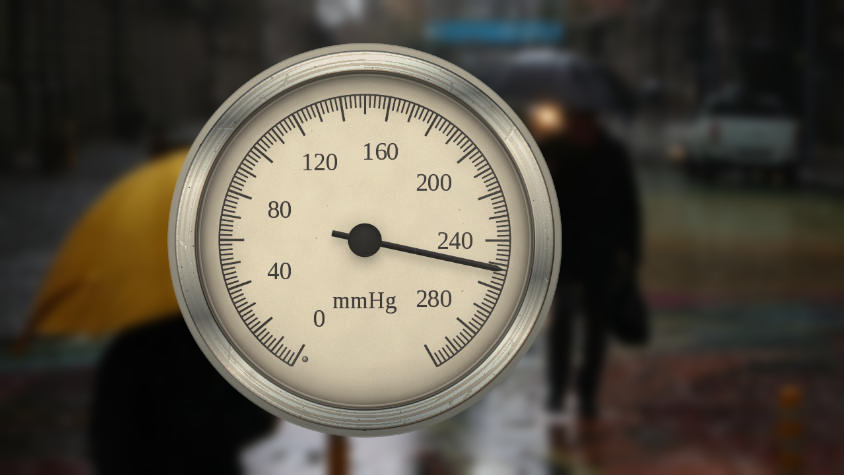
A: 252 mmHg
